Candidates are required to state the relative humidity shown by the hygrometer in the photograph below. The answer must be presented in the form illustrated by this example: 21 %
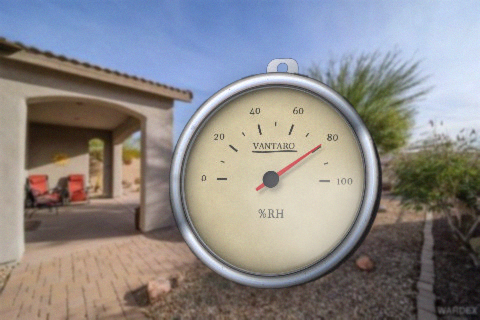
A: 80 %
